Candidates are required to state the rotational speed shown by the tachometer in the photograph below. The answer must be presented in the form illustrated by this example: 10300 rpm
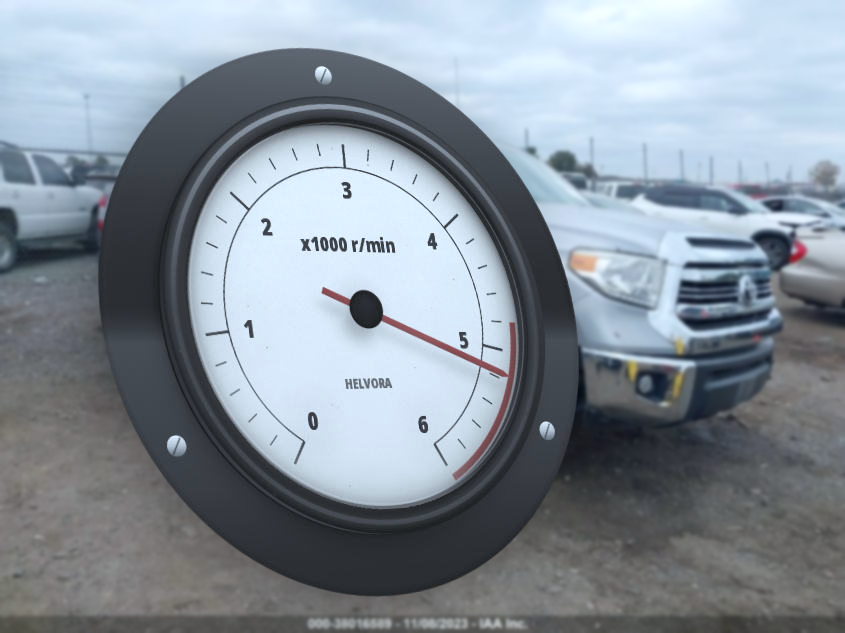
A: 5200 rpm
